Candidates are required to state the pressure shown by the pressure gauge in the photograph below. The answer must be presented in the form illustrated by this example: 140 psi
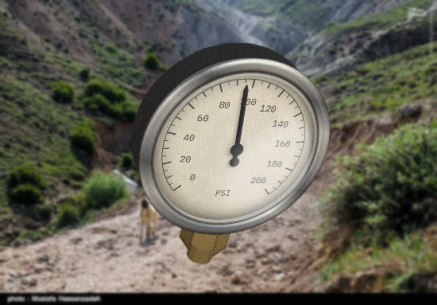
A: 95 psi
